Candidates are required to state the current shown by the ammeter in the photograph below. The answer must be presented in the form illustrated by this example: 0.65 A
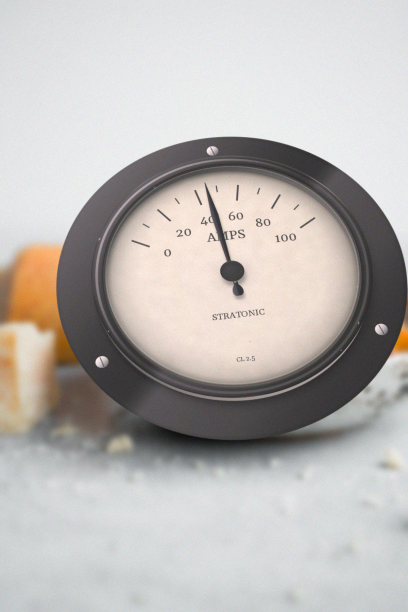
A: 45 A
